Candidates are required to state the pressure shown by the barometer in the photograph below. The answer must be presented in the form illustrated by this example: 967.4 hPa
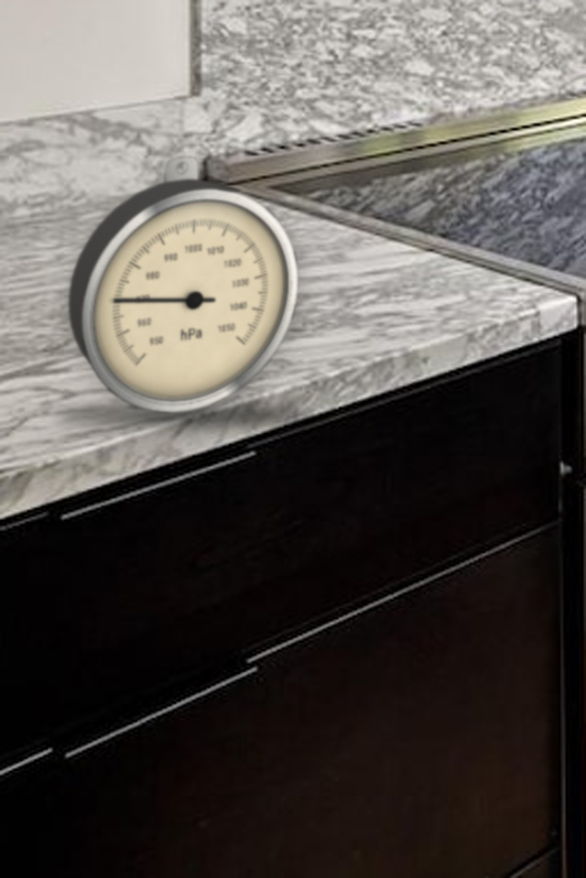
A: 970 hPa
